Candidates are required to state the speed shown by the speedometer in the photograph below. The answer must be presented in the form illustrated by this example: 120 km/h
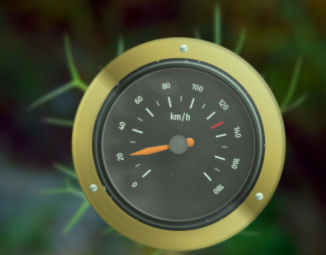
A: 20 km/h
